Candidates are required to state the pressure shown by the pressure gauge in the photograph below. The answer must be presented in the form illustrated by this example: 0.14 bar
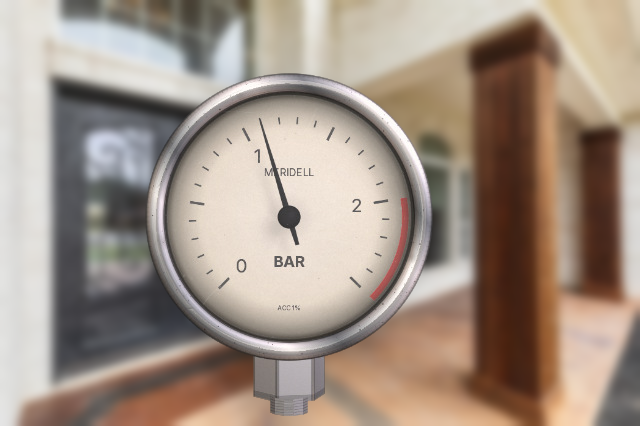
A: 1.1 bar
